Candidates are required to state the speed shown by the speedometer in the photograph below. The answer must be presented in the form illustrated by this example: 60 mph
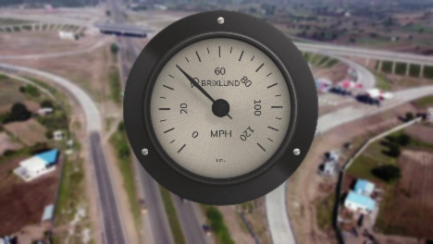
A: 40 mph
